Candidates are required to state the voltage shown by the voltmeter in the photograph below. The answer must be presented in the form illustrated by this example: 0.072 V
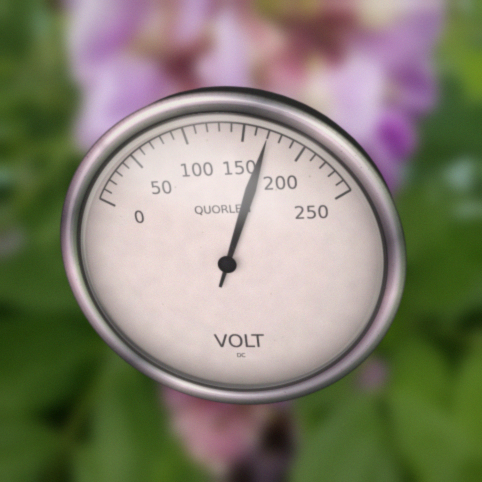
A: 170 V
